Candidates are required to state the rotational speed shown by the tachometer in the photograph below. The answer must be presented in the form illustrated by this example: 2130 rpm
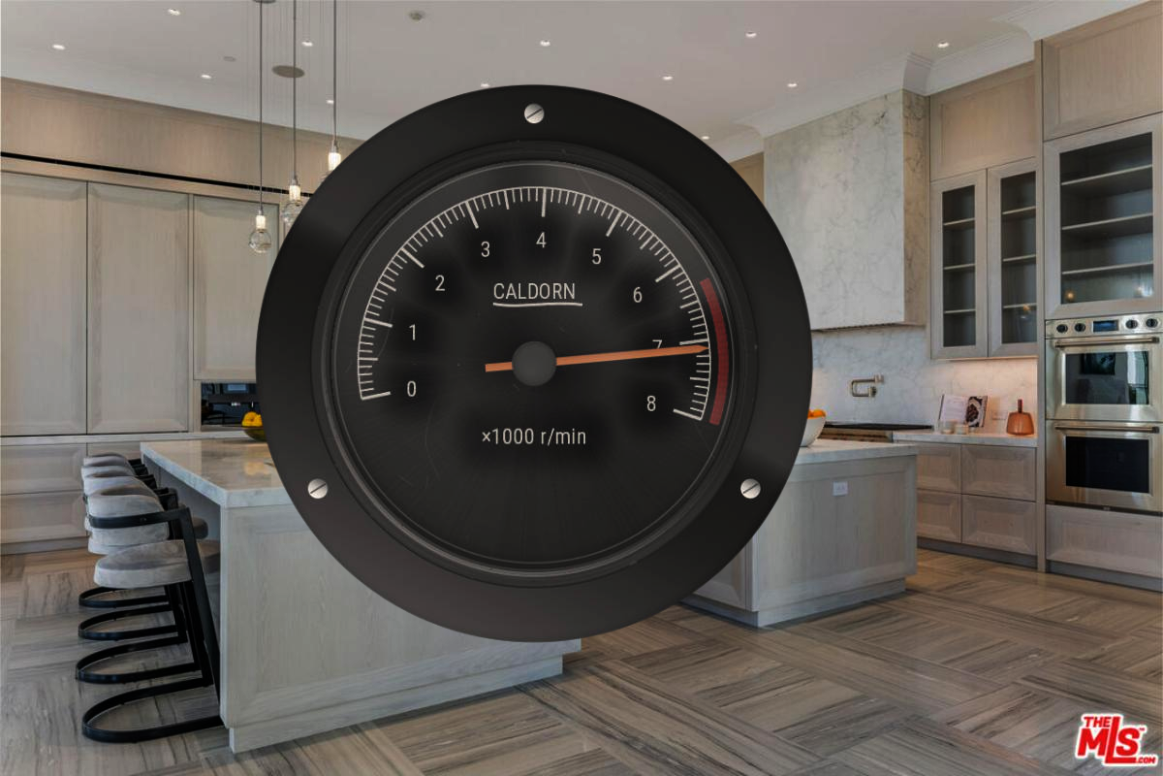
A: 7100 rpm
